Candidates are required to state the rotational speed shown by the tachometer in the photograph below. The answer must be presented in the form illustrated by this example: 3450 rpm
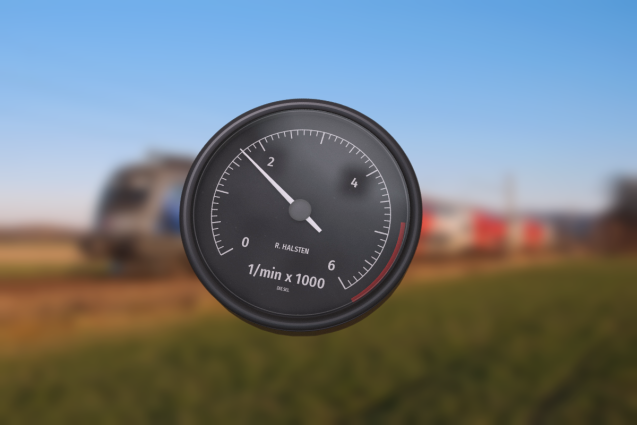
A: 1700 rpm
